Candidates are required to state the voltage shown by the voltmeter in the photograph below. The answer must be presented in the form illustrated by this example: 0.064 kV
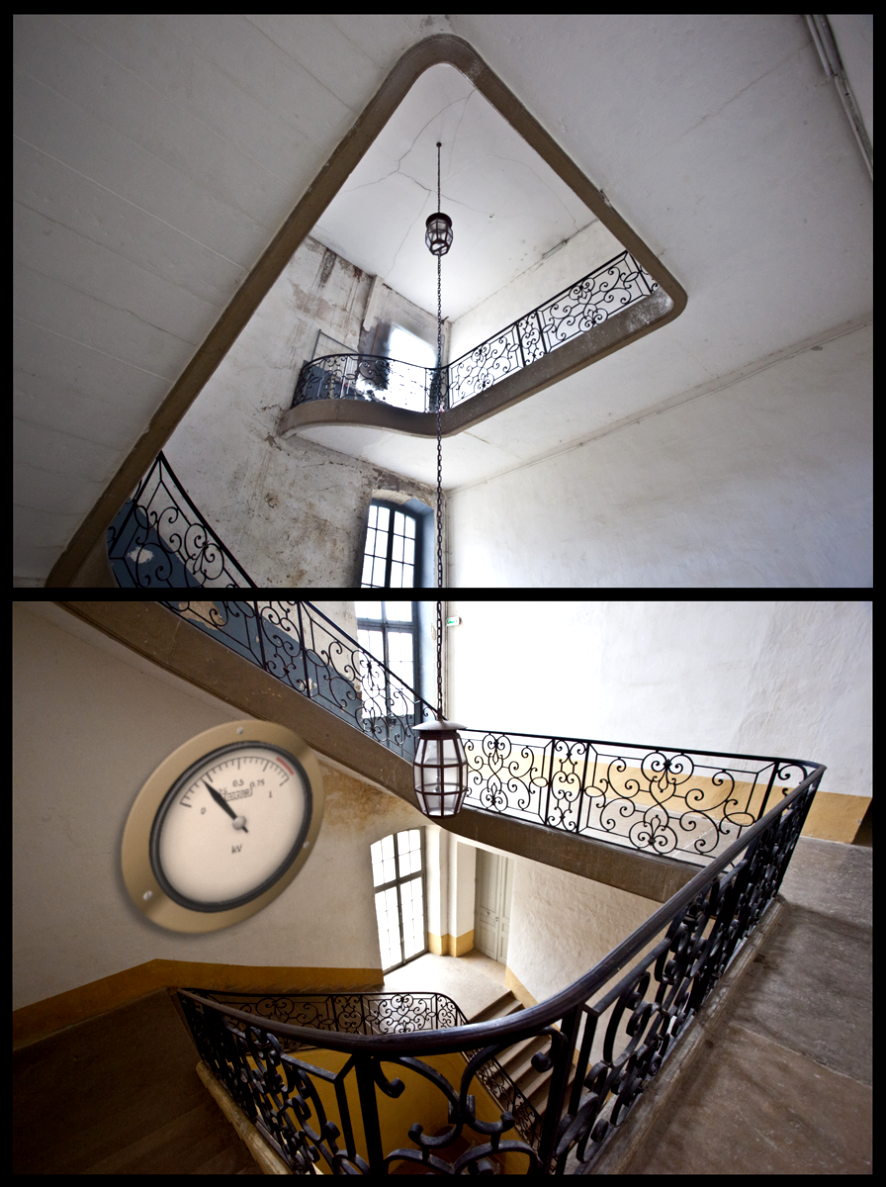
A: 0.2 kV
